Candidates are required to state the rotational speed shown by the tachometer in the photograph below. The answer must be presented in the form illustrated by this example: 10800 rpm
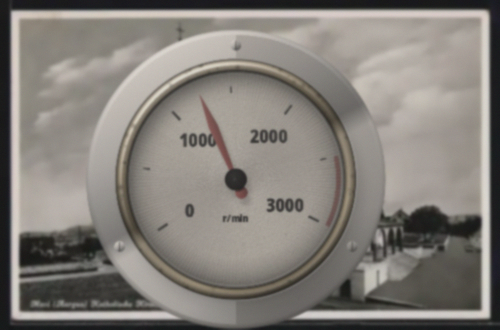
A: 1250 rpm
